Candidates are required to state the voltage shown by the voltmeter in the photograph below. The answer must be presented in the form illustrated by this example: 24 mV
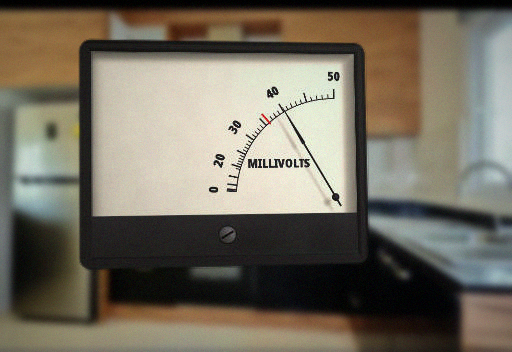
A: 40 mV
